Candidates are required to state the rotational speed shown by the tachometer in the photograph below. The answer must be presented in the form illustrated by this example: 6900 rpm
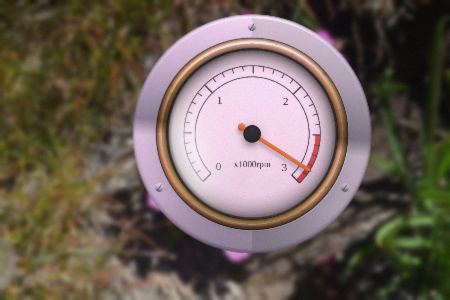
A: 2850 rpm
